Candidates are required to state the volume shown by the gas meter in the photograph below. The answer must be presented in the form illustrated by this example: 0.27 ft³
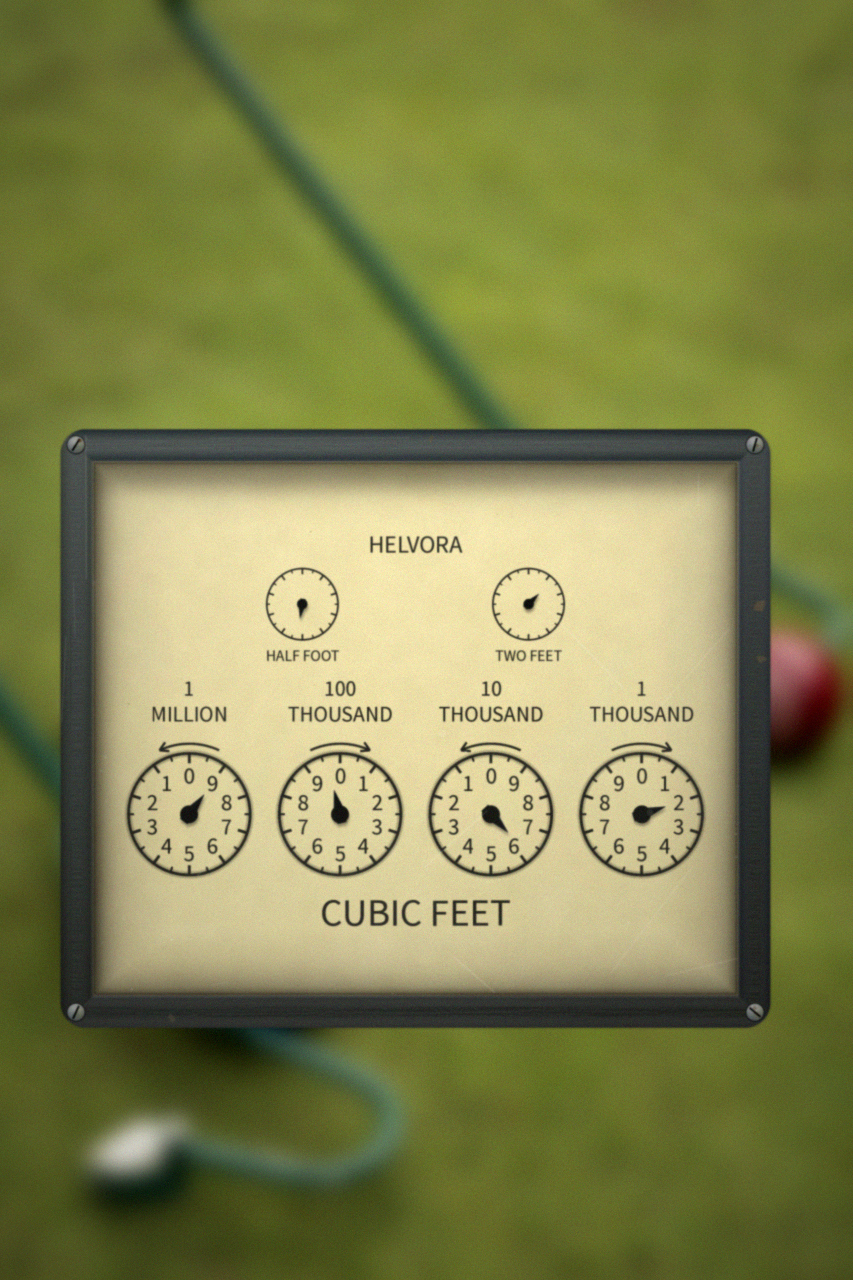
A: 896200 ft³
